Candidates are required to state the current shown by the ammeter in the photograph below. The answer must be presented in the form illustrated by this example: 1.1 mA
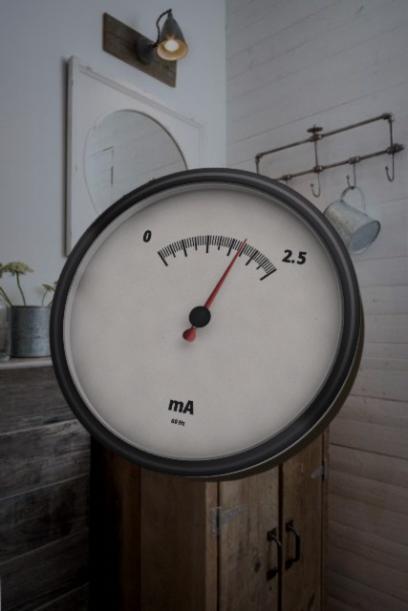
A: 1.75 mA
